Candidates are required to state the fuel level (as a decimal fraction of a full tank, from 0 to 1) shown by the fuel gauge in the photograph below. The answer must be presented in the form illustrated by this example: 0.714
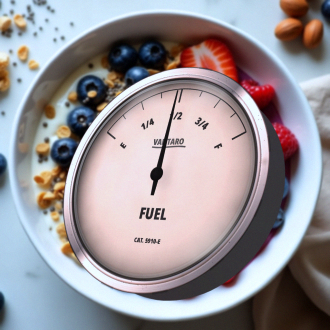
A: 0.5
